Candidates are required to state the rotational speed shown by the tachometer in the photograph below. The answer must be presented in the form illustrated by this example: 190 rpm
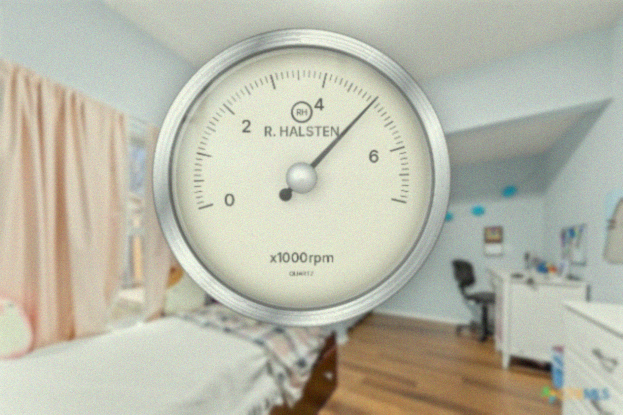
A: 5000 rpm
